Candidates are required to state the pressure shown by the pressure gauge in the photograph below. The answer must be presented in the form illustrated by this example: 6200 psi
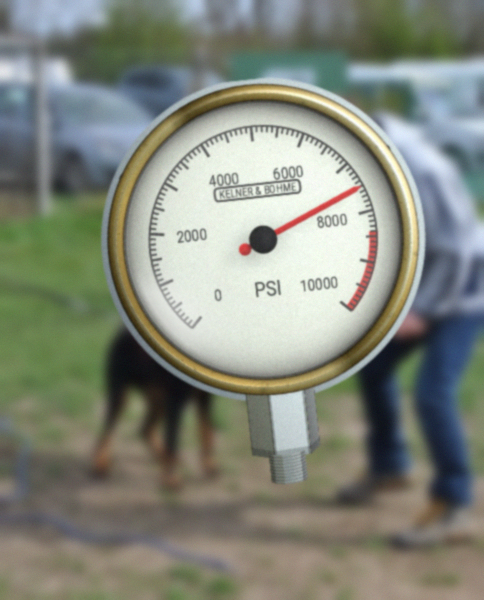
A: 7500 psi
